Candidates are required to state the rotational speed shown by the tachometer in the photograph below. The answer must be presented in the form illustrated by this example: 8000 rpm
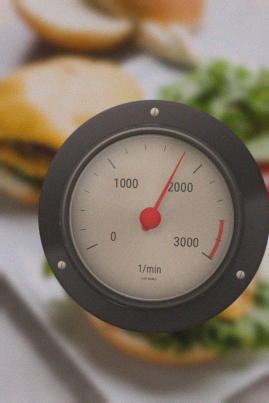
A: 1800 rpm
